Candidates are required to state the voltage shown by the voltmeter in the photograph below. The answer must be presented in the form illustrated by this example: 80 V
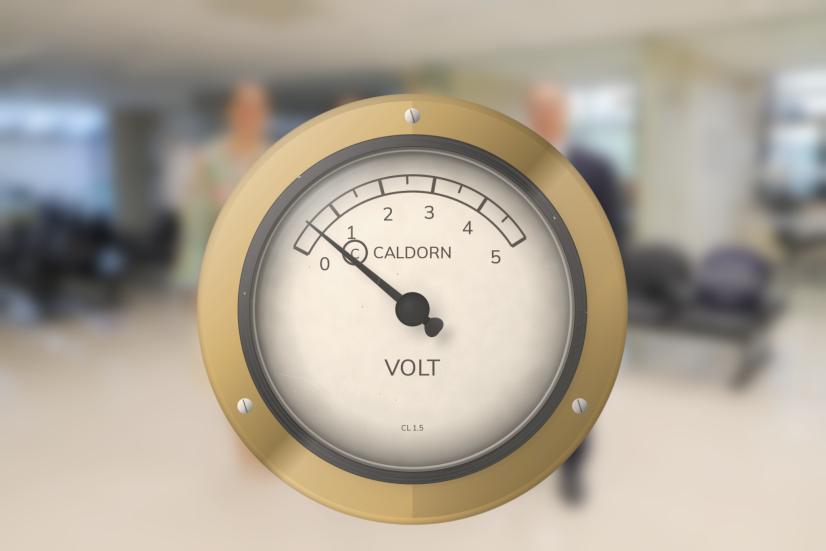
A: 0.5 V
